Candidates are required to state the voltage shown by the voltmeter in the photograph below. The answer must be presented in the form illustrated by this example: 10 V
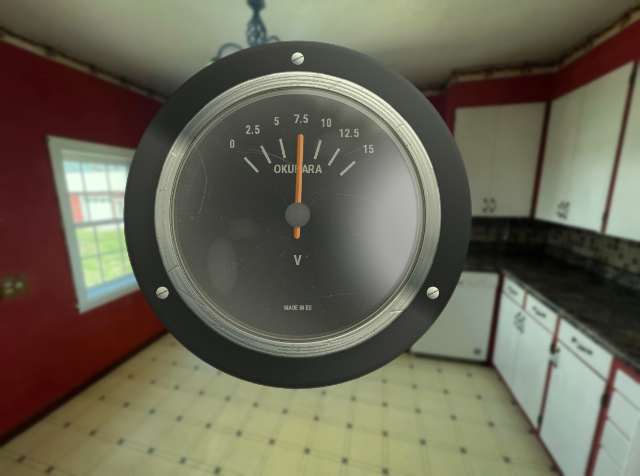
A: 7.5 V
